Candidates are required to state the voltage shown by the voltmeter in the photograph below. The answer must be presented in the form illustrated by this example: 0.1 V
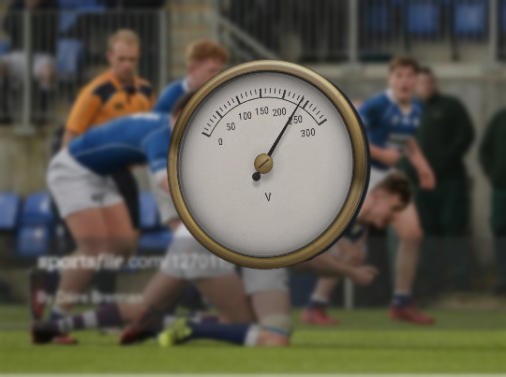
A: 240 V
